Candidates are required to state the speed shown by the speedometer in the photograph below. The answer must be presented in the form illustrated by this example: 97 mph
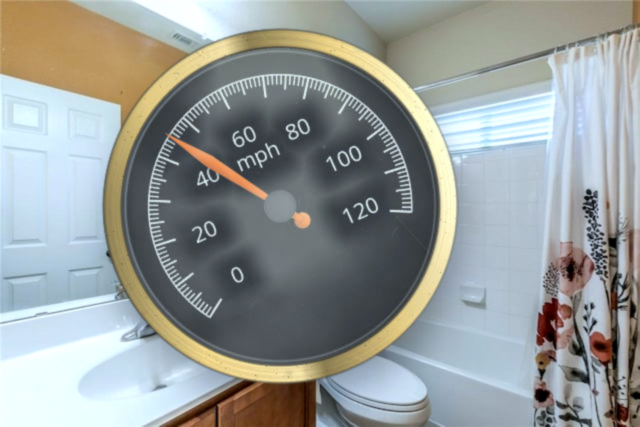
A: 45 mph
